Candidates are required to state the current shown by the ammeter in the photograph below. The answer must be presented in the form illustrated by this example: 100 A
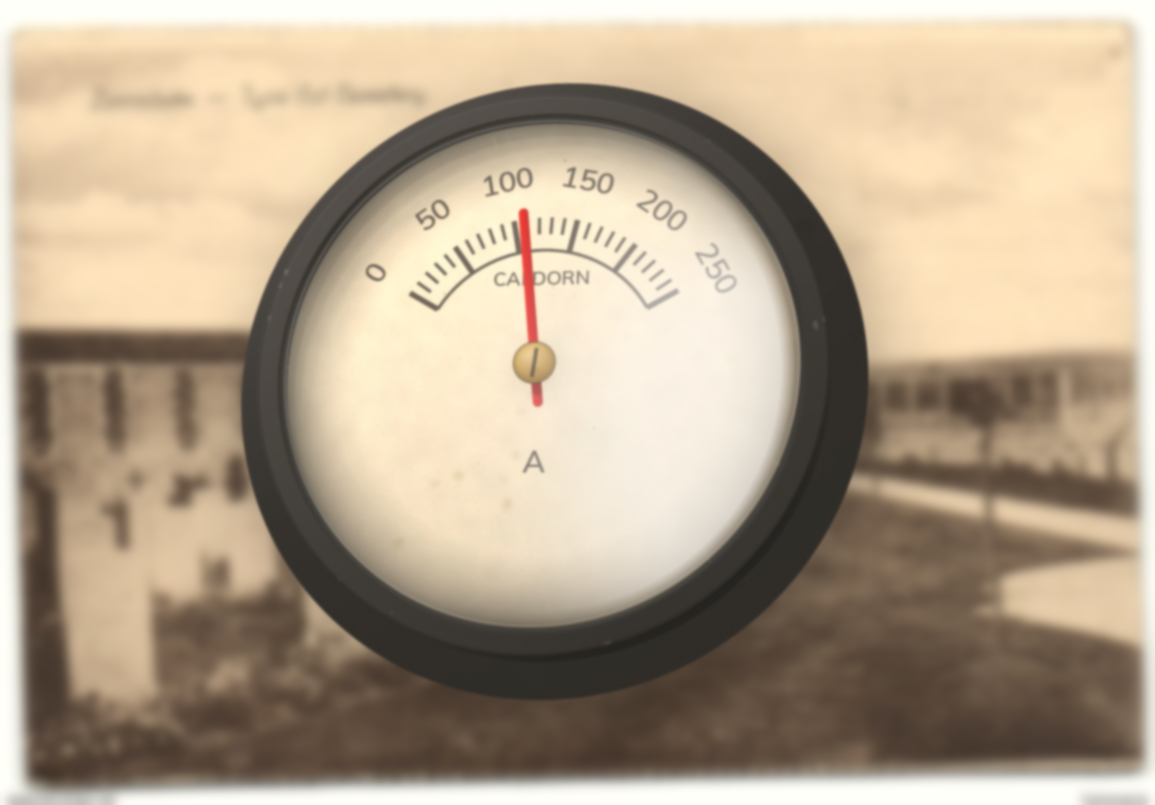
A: 110 A
